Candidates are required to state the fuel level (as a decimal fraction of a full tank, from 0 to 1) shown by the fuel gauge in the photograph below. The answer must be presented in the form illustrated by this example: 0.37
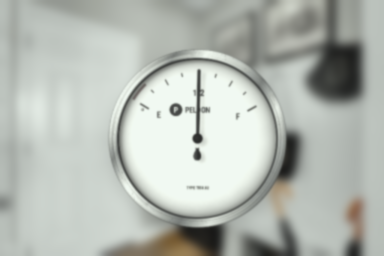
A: 0.5
